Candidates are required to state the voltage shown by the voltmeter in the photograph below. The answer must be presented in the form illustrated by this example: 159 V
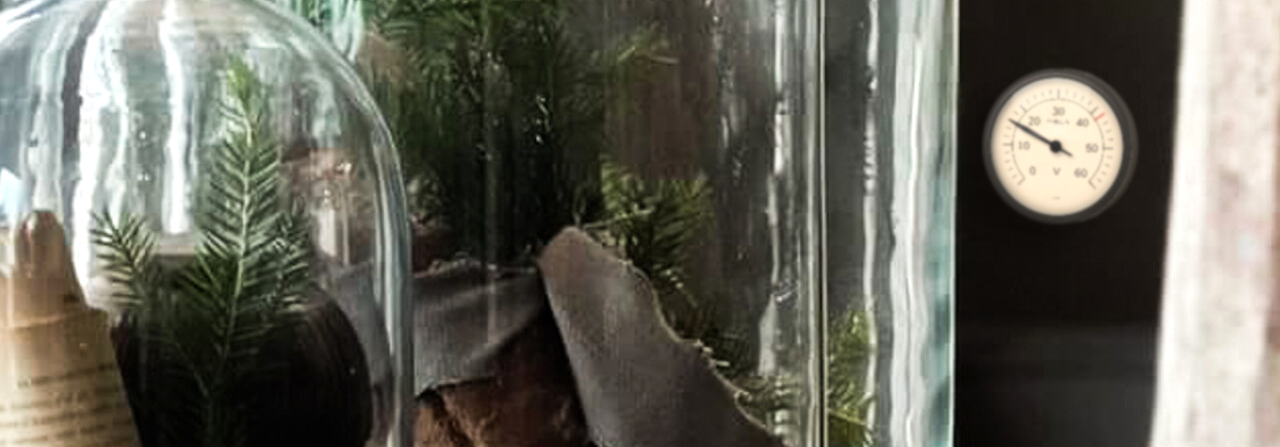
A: 16 V
